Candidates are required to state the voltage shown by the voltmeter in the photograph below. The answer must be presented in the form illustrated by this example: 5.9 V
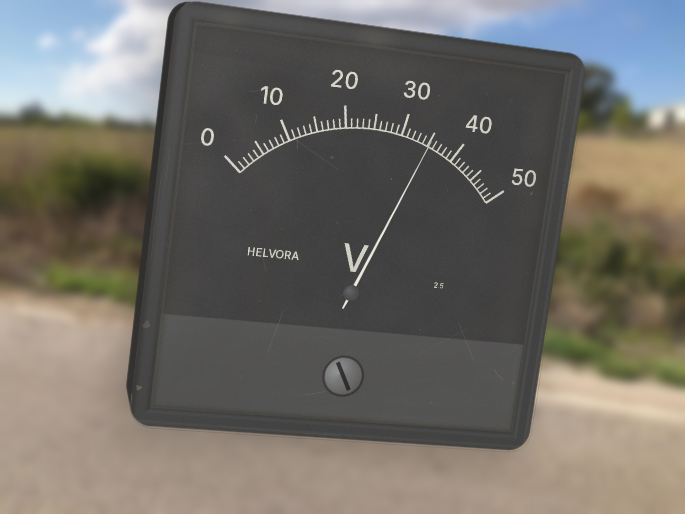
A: 35 V
